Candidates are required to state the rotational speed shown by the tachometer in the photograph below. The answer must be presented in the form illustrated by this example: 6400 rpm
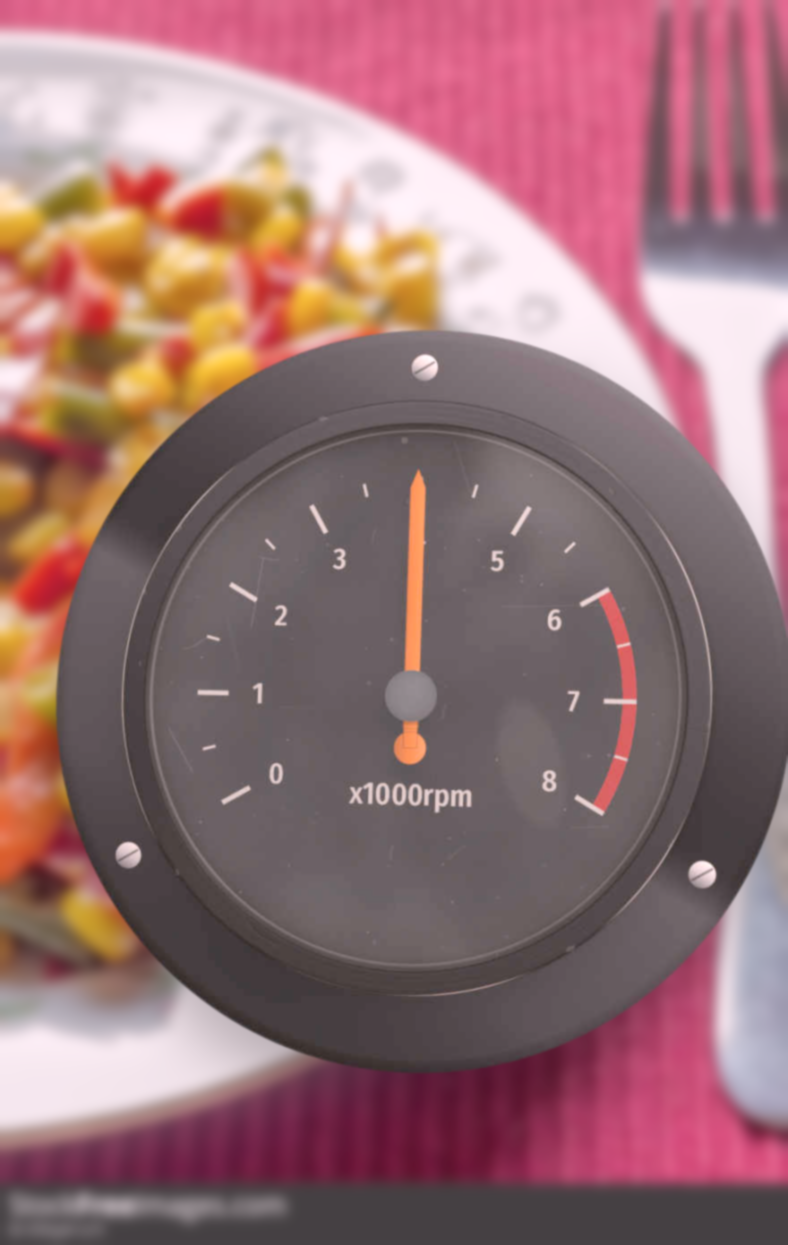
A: 4000 rpm
